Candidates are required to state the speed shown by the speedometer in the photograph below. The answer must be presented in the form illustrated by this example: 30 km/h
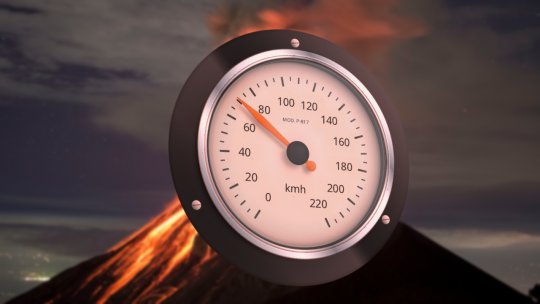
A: 70 km/h
